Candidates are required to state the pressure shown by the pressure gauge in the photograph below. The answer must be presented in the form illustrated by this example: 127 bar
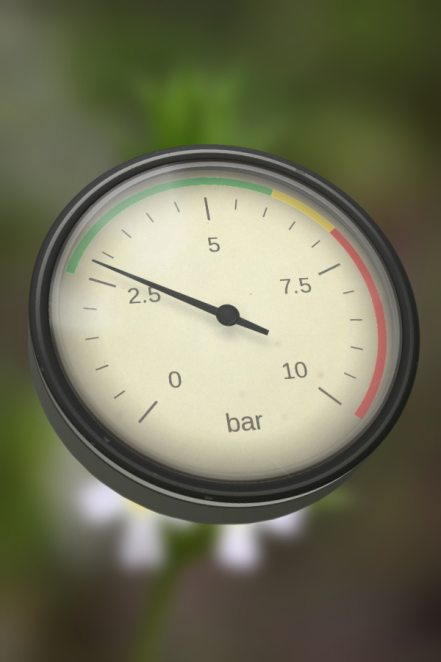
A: 2.75 bar
